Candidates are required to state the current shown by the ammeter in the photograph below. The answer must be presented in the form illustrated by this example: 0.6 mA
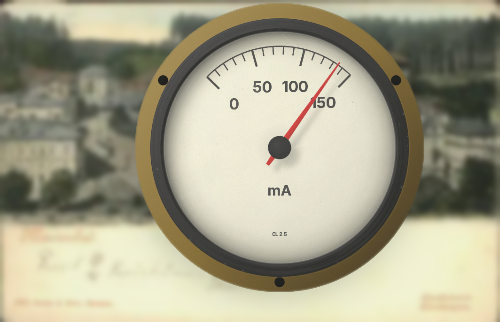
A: 135 mA
